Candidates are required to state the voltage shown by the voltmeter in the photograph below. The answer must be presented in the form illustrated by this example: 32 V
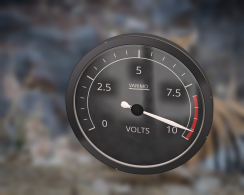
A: 9.5 V
